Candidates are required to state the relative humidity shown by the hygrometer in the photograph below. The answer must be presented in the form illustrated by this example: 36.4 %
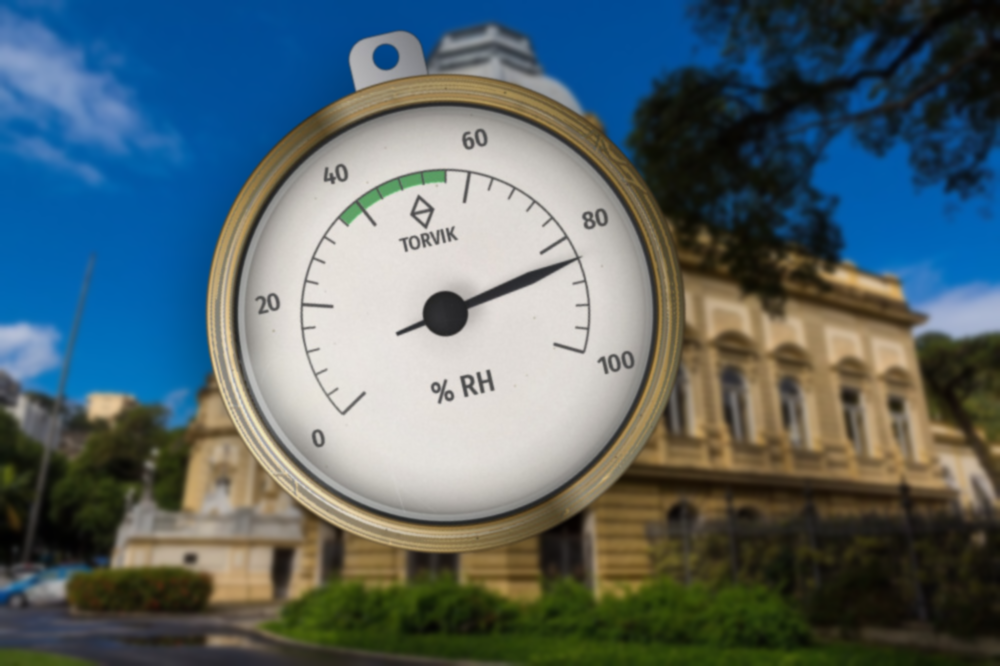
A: 84 %
